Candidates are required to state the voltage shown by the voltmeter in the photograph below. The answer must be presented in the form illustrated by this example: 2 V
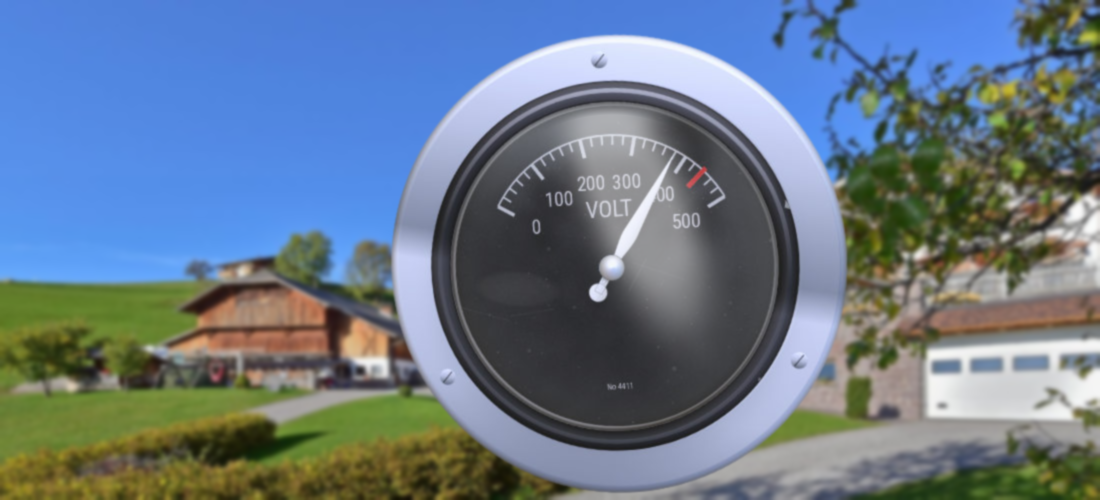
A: 380 V
